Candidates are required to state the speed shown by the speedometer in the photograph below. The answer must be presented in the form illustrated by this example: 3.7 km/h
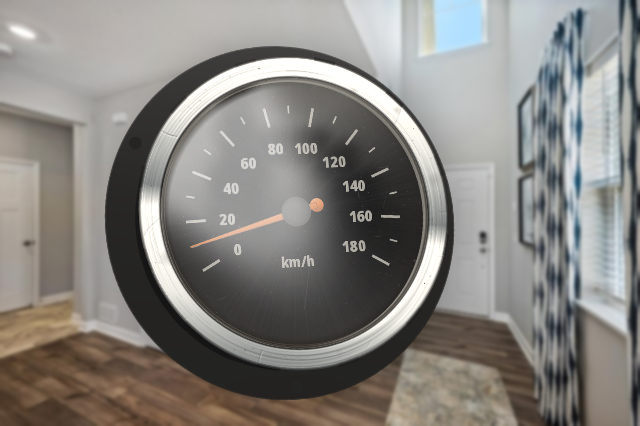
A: 10 km/h
